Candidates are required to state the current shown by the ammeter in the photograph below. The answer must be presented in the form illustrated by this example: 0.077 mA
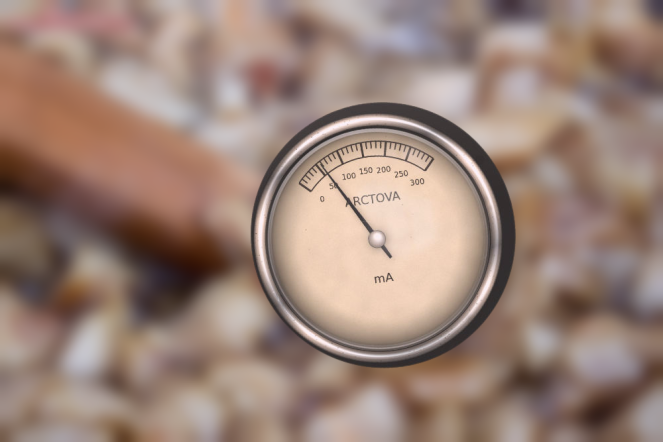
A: 60 mA
